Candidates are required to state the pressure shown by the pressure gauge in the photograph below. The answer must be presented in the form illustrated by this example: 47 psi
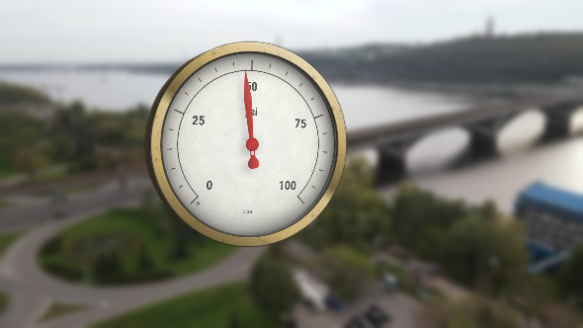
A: 47.5 psi
